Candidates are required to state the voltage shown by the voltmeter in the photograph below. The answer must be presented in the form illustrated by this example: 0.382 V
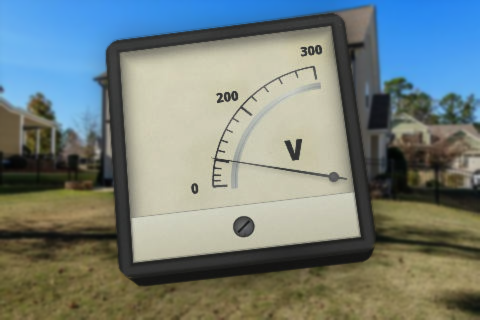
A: 100 V
